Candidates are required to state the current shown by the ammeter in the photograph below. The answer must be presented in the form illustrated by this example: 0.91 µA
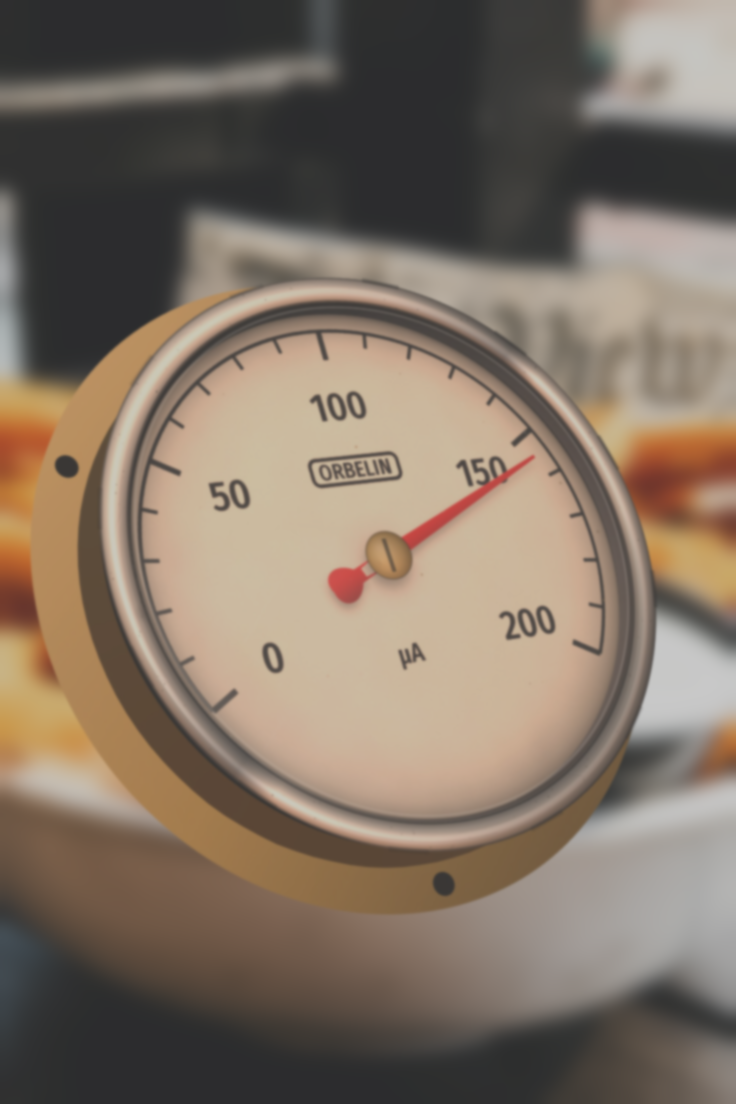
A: 155 µA
